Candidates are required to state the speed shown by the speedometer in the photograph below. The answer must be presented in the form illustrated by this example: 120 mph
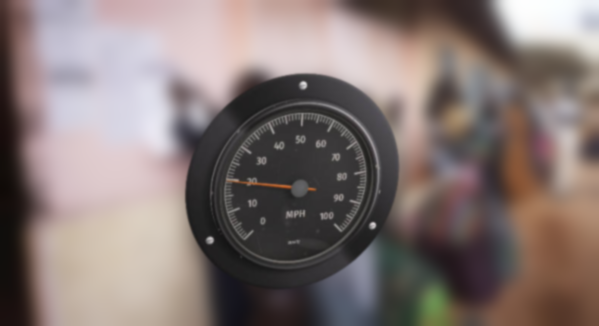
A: 20 mph
